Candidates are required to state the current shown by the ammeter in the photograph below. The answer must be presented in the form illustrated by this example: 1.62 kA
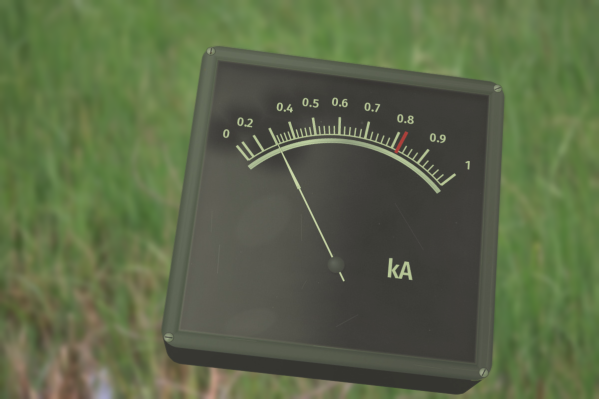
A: 0.3 kA
